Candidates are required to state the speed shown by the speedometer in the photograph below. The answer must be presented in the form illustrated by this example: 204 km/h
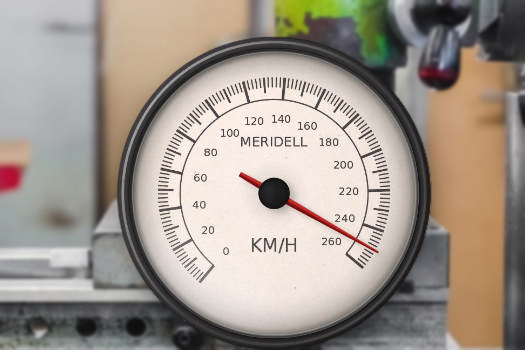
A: 250 km/h
